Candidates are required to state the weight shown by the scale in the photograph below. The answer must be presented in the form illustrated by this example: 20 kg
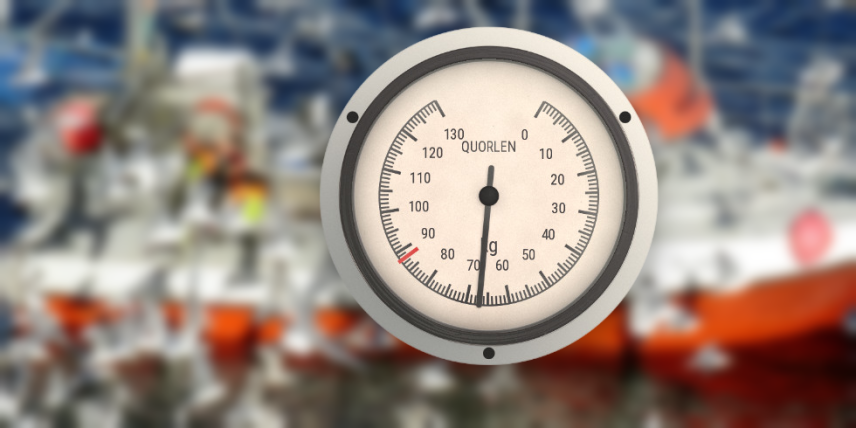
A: 67 kg
